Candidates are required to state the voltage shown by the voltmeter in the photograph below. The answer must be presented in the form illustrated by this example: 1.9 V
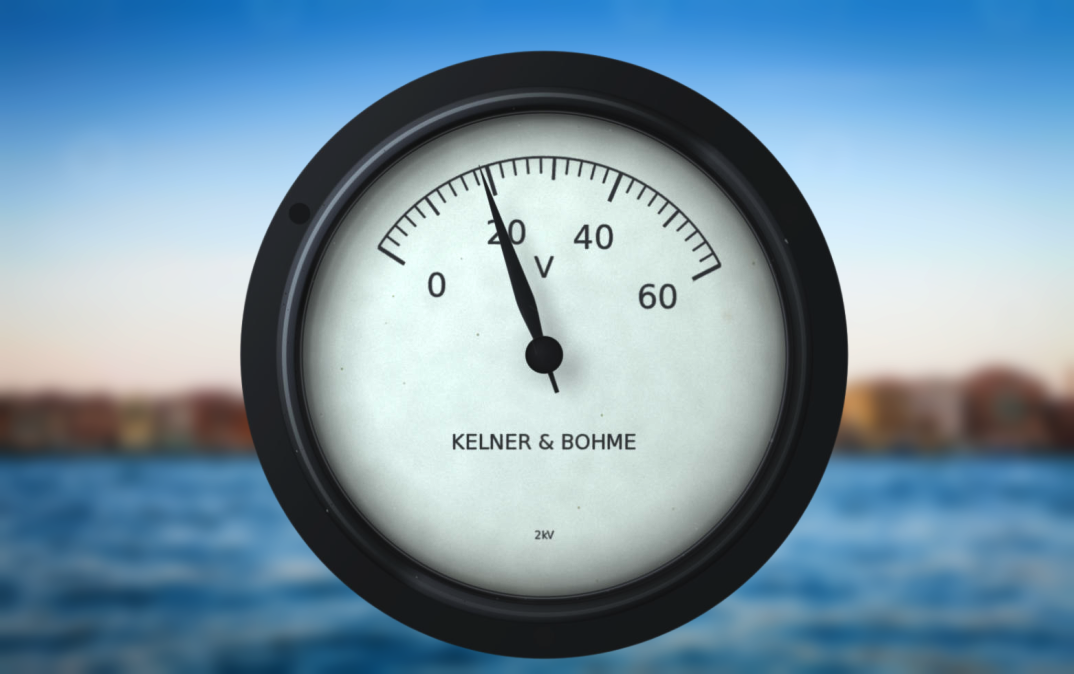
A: 19 V
